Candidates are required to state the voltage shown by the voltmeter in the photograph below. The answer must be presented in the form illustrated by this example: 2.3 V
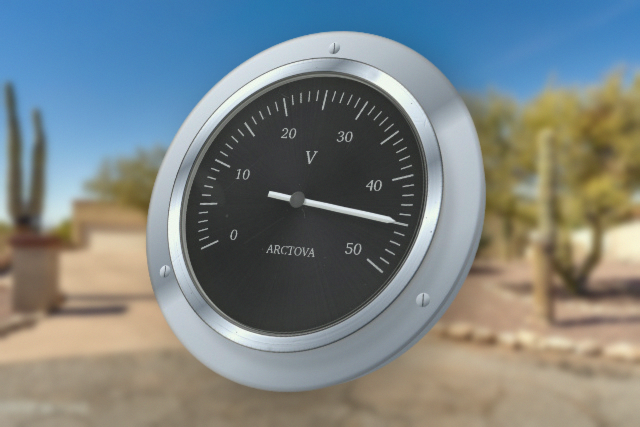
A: 45 V
